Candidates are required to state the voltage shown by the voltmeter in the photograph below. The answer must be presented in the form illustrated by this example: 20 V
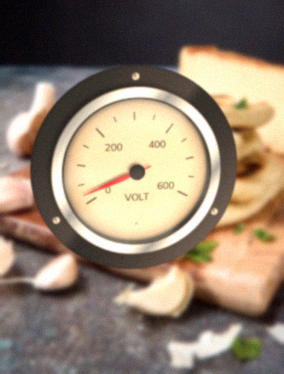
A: 25 V
